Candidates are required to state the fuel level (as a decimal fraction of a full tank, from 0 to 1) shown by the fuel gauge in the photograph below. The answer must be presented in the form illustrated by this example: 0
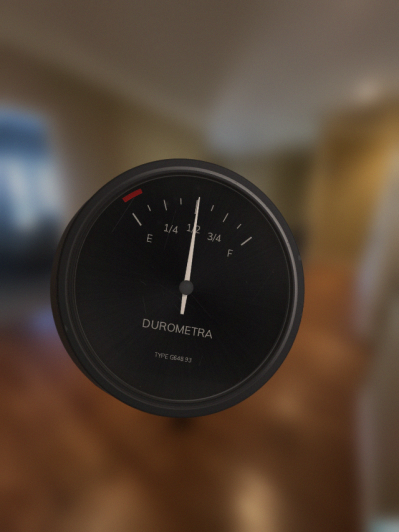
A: 0.5
